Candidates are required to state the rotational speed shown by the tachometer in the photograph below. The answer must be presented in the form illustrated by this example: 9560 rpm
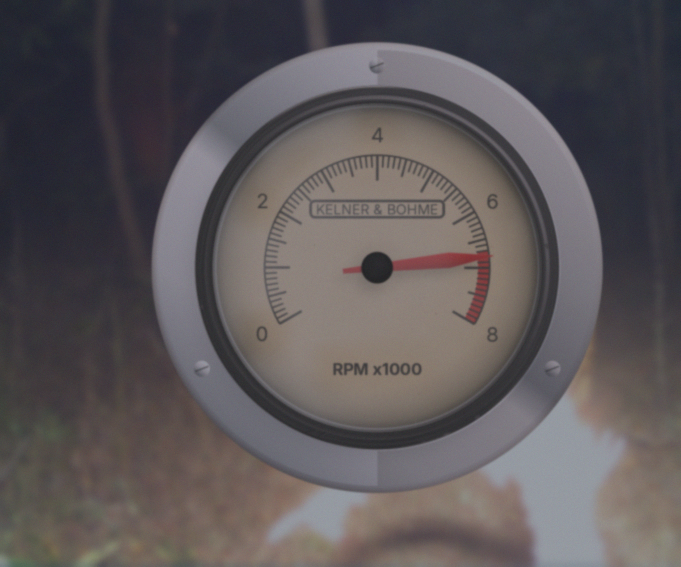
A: 6800 rpm
